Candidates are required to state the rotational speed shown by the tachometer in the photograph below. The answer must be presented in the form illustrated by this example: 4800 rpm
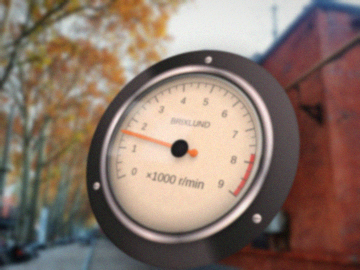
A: 1500 rpm
